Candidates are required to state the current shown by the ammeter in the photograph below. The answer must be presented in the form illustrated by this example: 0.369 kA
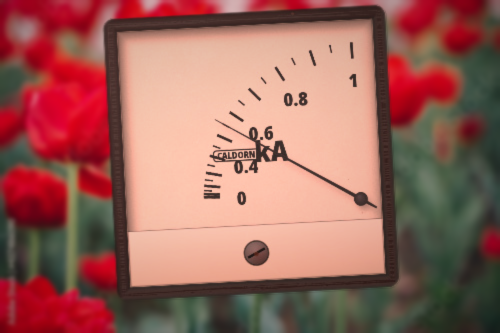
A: 0.55 kA
